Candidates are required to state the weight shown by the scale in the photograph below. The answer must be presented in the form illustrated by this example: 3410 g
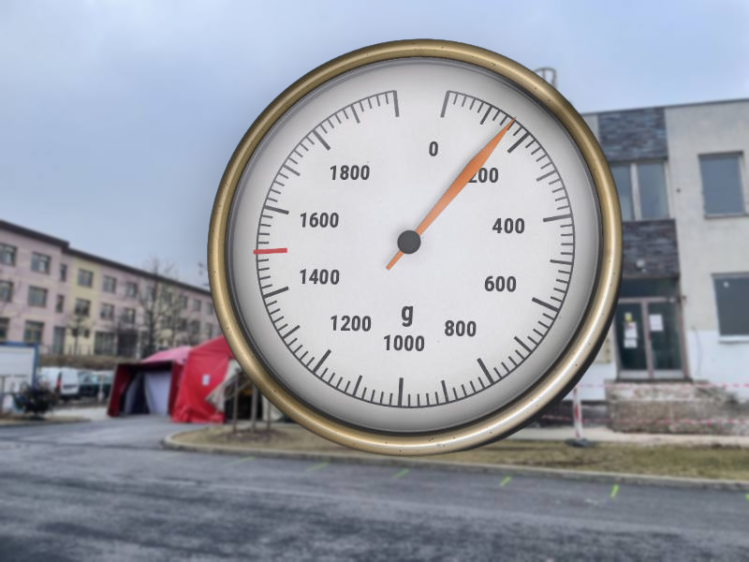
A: 160 g
